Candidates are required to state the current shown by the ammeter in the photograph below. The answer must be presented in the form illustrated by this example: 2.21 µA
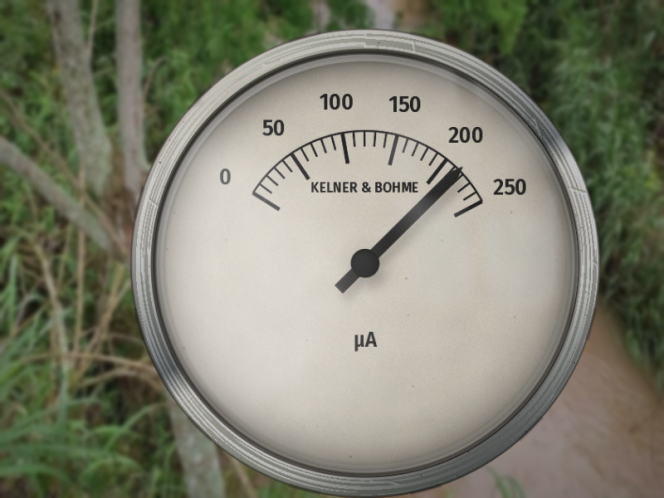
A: 215 µA
